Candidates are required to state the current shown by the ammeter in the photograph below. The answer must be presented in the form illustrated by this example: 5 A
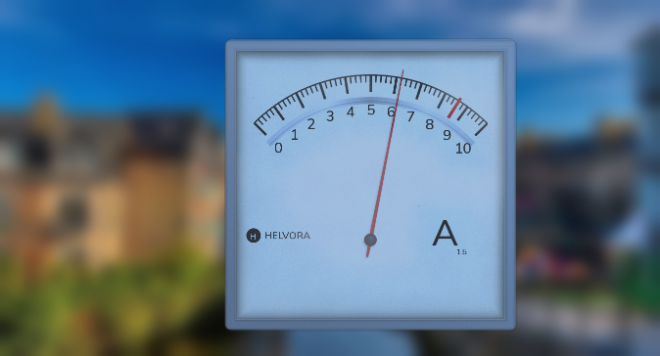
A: 6.2 A
